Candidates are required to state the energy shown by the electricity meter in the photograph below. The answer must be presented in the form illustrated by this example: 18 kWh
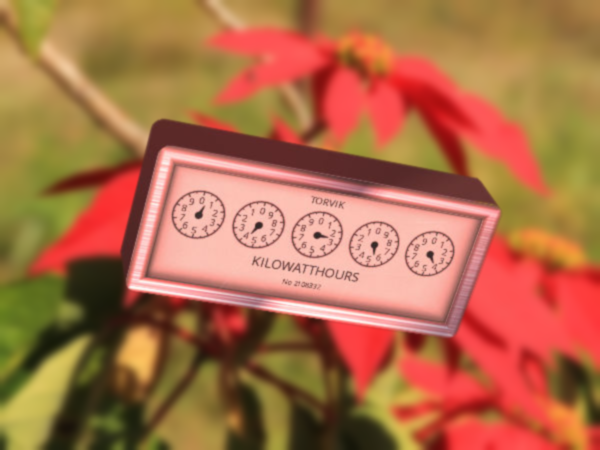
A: 4254 kWh
